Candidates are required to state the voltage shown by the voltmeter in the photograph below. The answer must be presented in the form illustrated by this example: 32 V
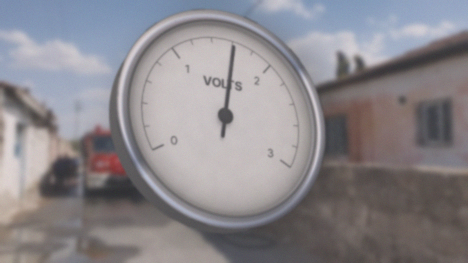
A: 1.6 V
